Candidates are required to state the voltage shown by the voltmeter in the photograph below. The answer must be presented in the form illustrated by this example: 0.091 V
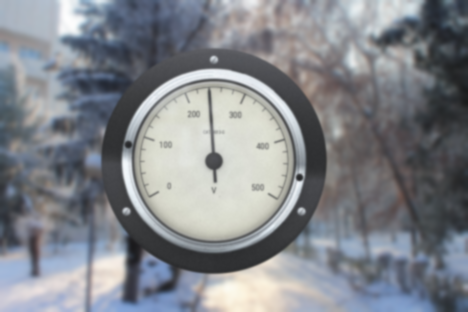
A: 240 V
